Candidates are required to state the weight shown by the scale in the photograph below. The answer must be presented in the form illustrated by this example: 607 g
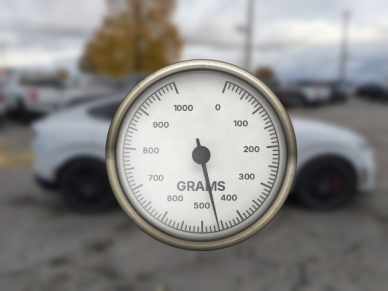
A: 460 g
